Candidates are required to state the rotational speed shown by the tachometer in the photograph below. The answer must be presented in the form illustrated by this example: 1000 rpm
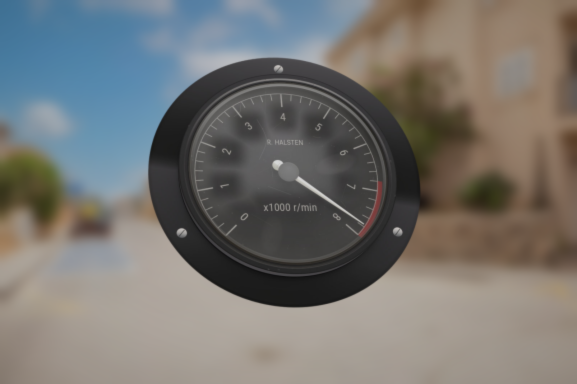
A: 7800 rpm
